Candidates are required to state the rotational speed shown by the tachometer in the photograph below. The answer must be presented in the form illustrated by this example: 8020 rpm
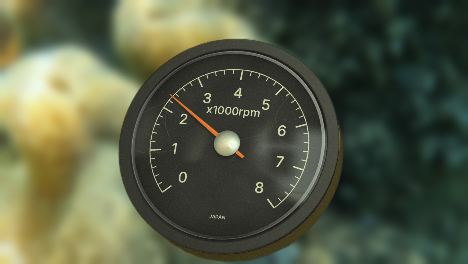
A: 2300 rpm
